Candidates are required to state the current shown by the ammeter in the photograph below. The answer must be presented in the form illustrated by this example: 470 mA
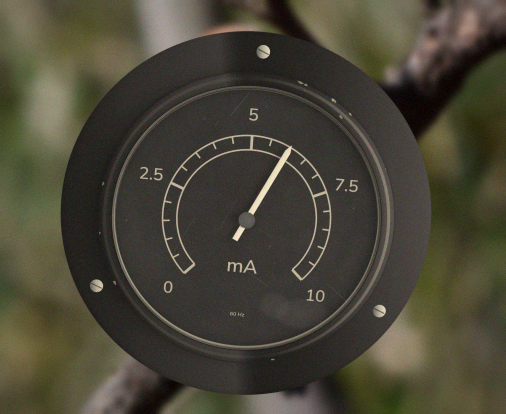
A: 6 mA
